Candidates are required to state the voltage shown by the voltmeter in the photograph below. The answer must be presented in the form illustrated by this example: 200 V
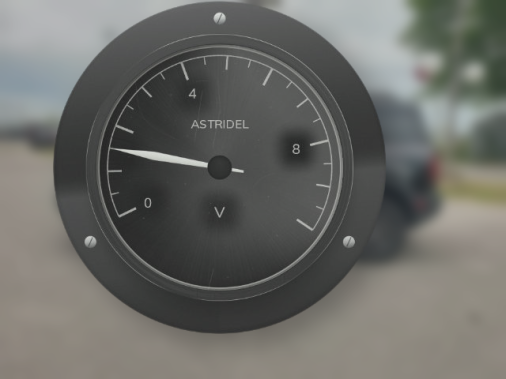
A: 1.5 V
